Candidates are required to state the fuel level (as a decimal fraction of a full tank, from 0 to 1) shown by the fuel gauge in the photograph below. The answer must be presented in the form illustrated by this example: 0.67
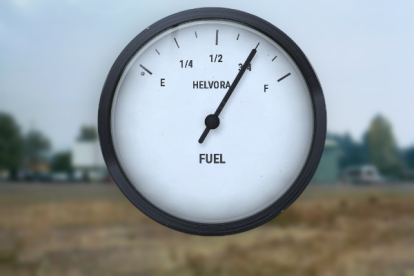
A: 0.75
